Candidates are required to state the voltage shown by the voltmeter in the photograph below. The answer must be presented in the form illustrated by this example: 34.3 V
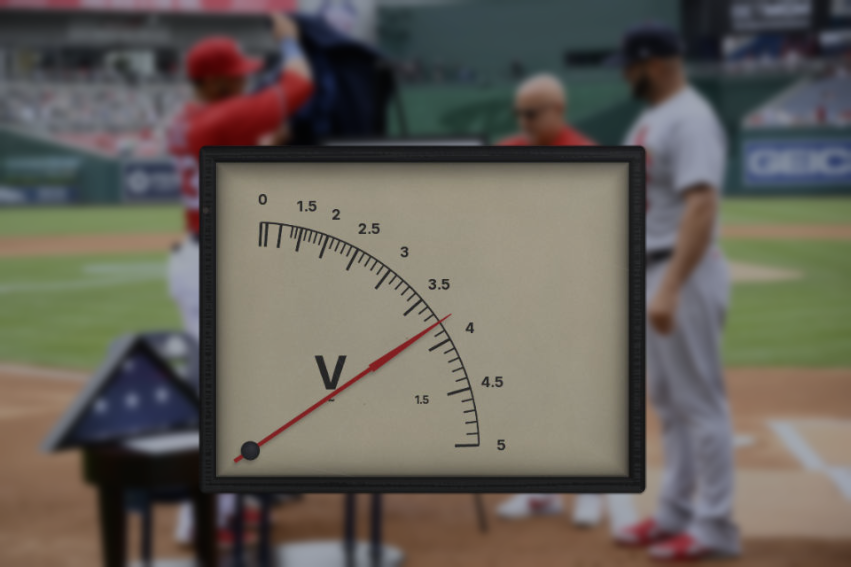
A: 3.8 V
